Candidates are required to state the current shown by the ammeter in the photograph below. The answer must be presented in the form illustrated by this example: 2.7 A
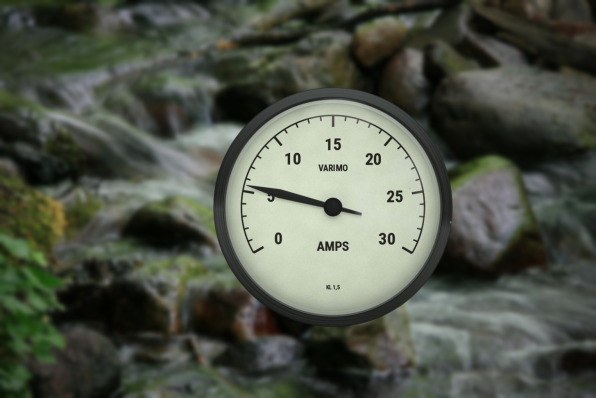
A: 5.5 A
